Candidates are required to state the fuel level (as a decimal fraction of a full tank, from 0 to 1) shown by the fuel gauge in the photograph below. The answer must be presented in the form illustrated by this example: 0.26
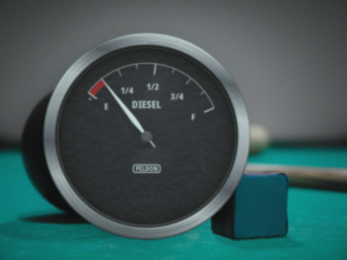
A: 0.125
